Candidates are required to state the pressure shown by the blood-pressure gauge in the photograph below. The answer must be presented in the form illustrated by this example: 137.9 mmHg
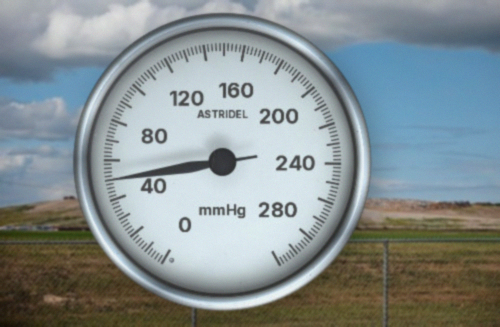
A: 50 mmHg
